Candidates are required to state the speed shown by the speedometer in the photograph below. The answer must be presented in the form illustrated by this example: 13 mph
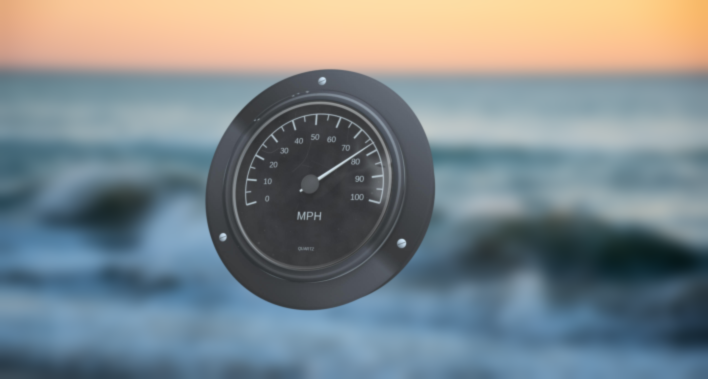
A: 77.5 mph
